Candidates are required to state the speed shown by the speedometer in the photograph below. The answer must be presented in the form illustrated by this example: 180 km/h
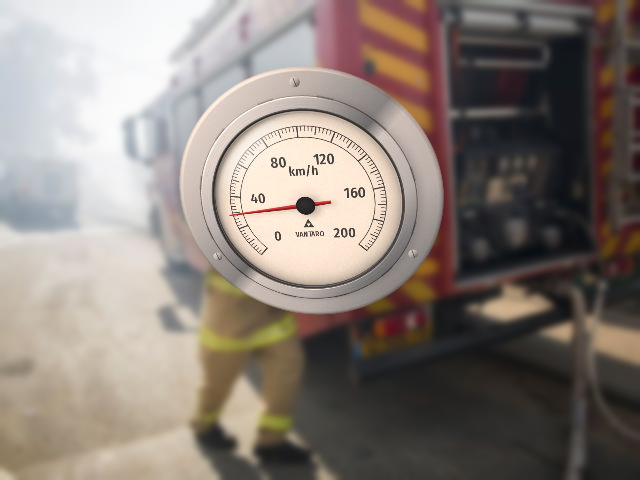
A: 30 km/h
